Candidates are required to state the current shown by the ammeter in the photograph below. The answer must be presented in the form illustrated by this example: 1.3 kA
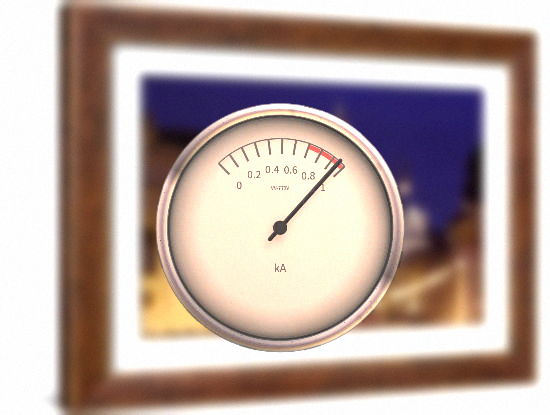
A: 0.95 kA
